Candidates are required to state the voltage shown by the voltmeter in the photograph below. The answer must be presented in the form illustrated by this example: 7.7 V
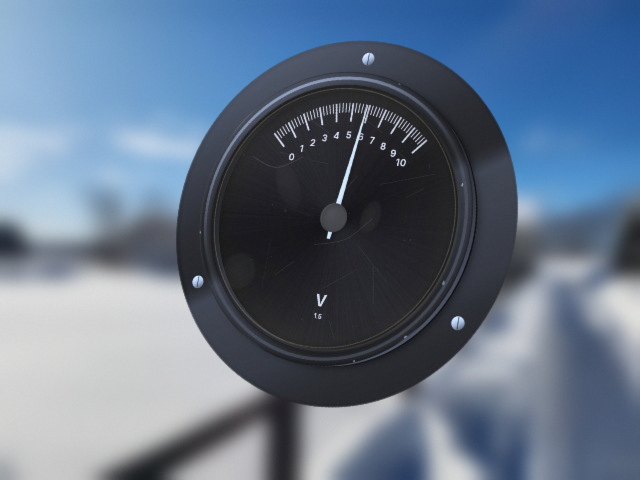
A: 6 V
